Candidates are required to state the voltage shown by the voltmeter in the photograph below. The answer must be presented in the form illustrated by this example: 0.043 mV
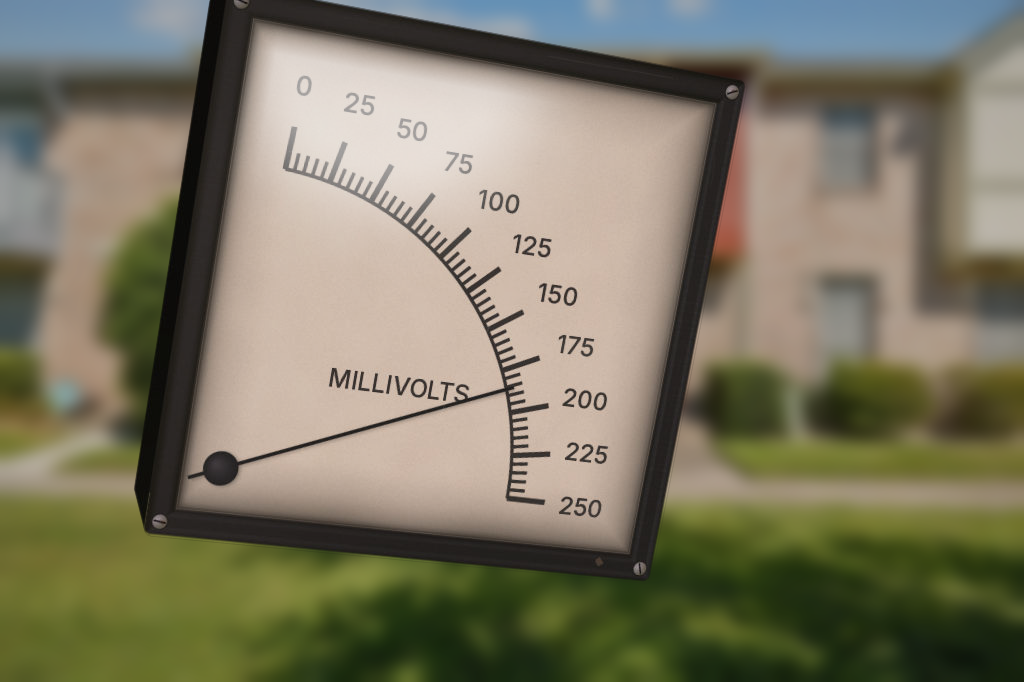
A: 185 mV
